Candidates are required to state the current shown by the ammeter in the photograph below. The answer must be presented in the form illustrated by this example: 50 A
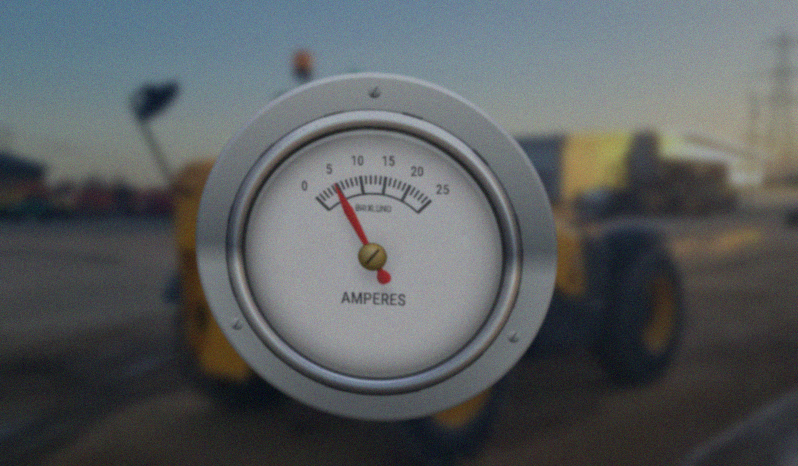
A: 5 A
